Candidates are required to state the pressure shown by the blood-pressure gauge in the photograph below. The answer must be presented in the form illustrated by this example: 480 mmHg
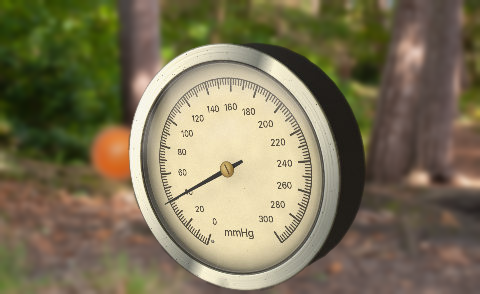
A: 40 mmHg
